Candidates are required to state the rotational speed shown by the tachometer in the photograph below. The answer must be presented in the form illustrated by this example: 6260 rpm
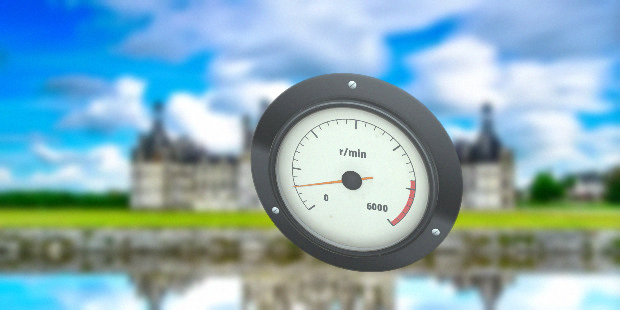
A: 600 rpm
